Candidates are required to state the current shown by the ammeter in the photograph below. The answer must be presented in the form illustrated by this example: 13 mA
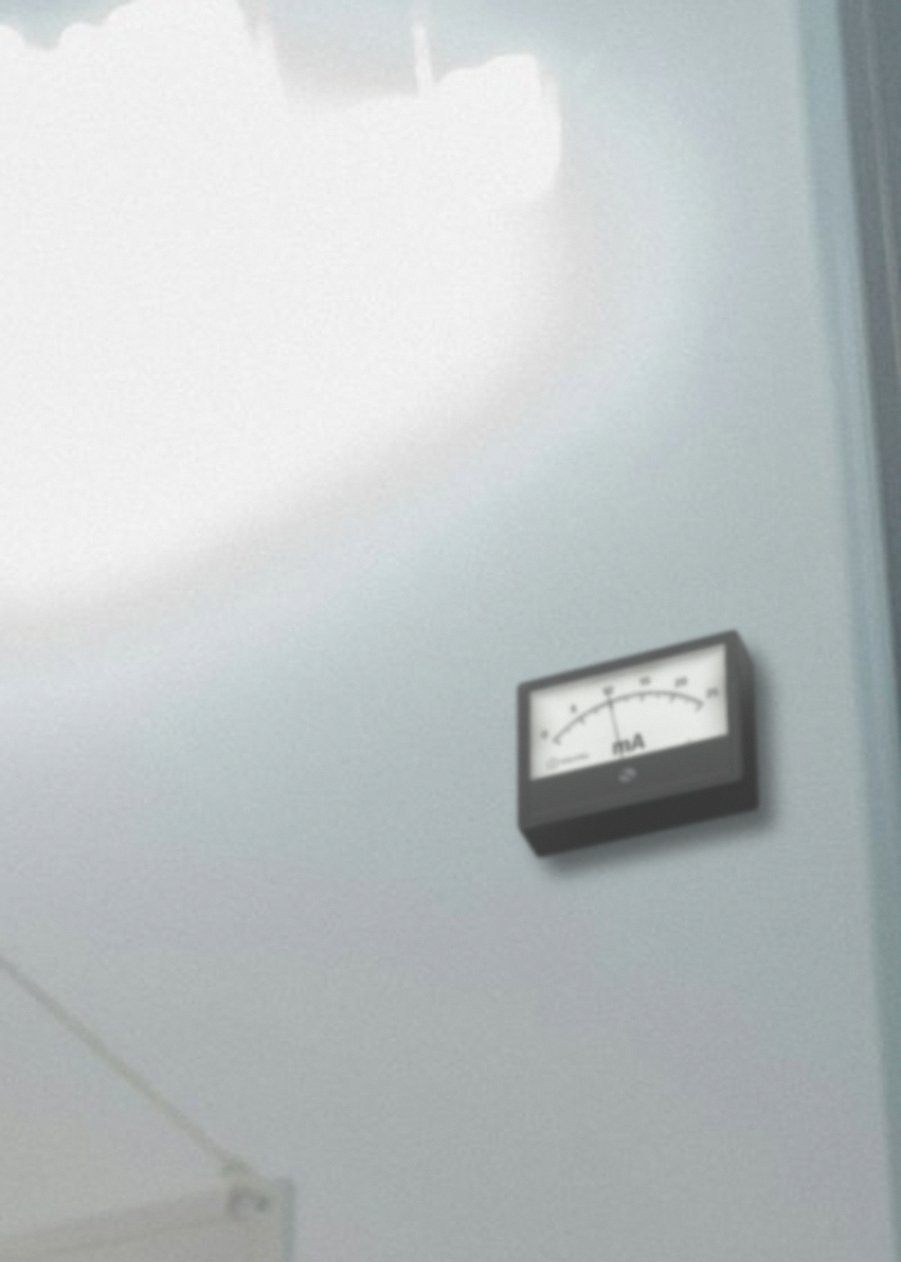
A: 10 mA
